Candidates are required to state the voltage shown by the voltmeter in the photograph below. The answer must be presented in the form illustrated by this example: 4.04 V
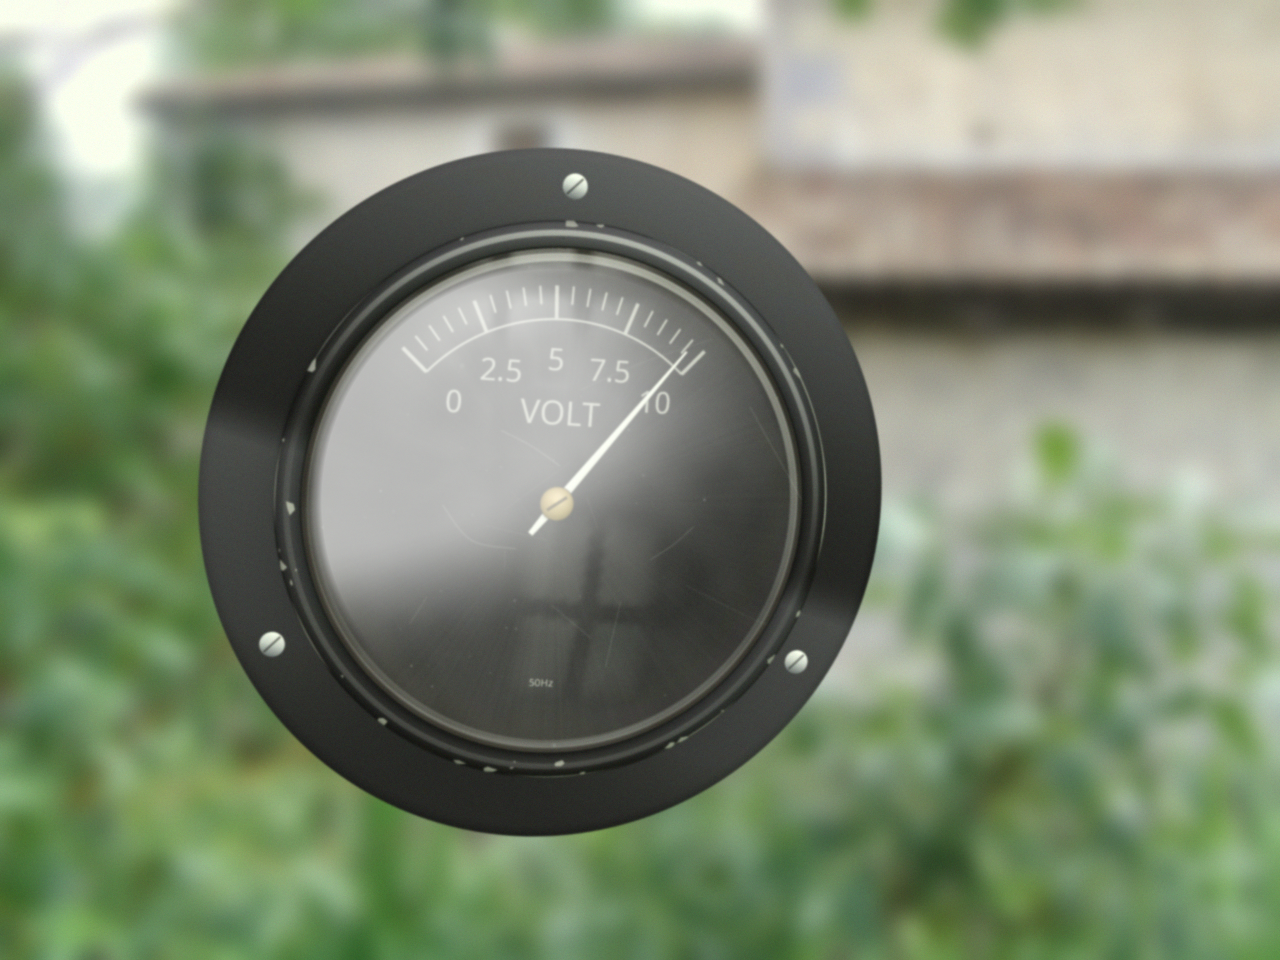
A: 9.5 V
